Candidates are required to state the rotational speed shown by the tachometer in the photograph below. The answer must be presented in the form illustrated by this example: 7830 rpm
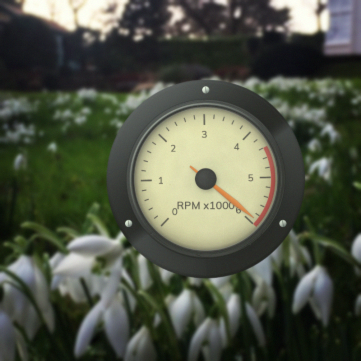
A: 5900 rpm
